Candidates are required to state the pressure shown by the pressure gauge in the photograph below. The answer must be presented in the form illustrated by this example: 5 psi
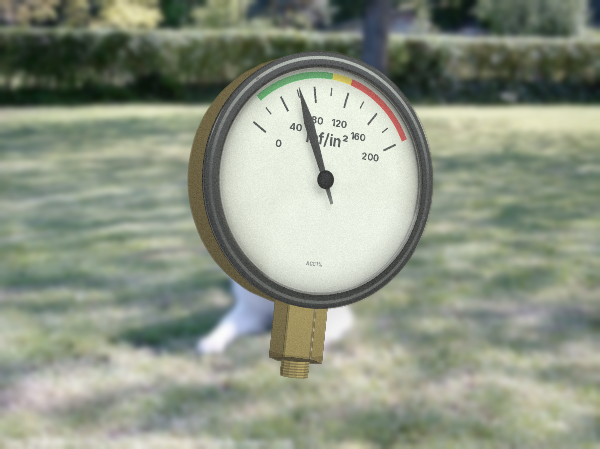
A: 60 psi
